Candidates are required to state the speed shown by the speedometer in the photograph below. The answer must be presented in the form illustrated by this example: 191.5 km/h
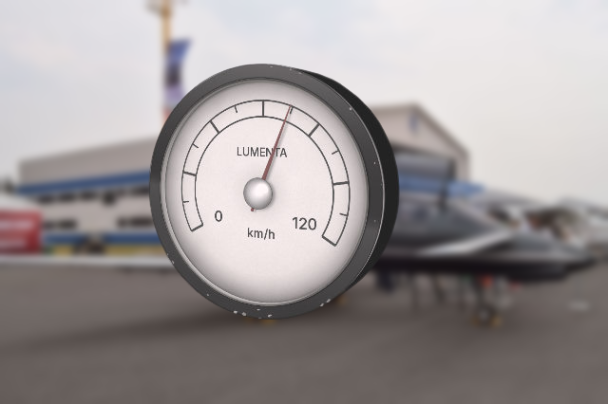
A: 70 km/h
